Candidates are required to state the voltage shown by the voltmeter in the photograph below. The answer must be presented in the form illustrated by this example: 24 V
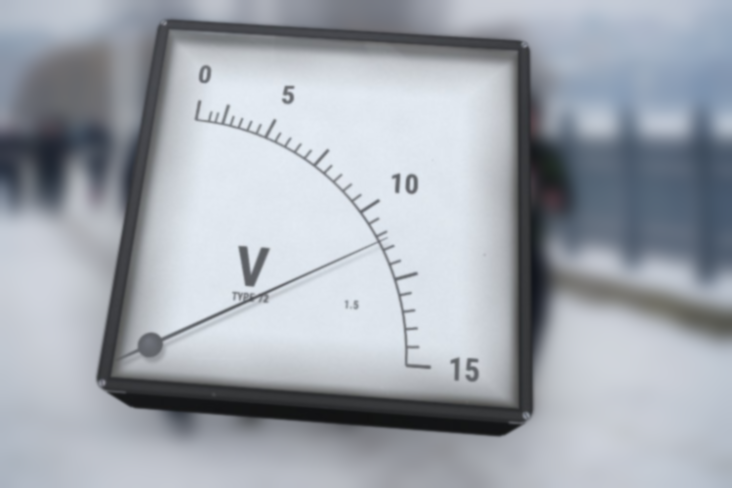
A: 11.25 V
